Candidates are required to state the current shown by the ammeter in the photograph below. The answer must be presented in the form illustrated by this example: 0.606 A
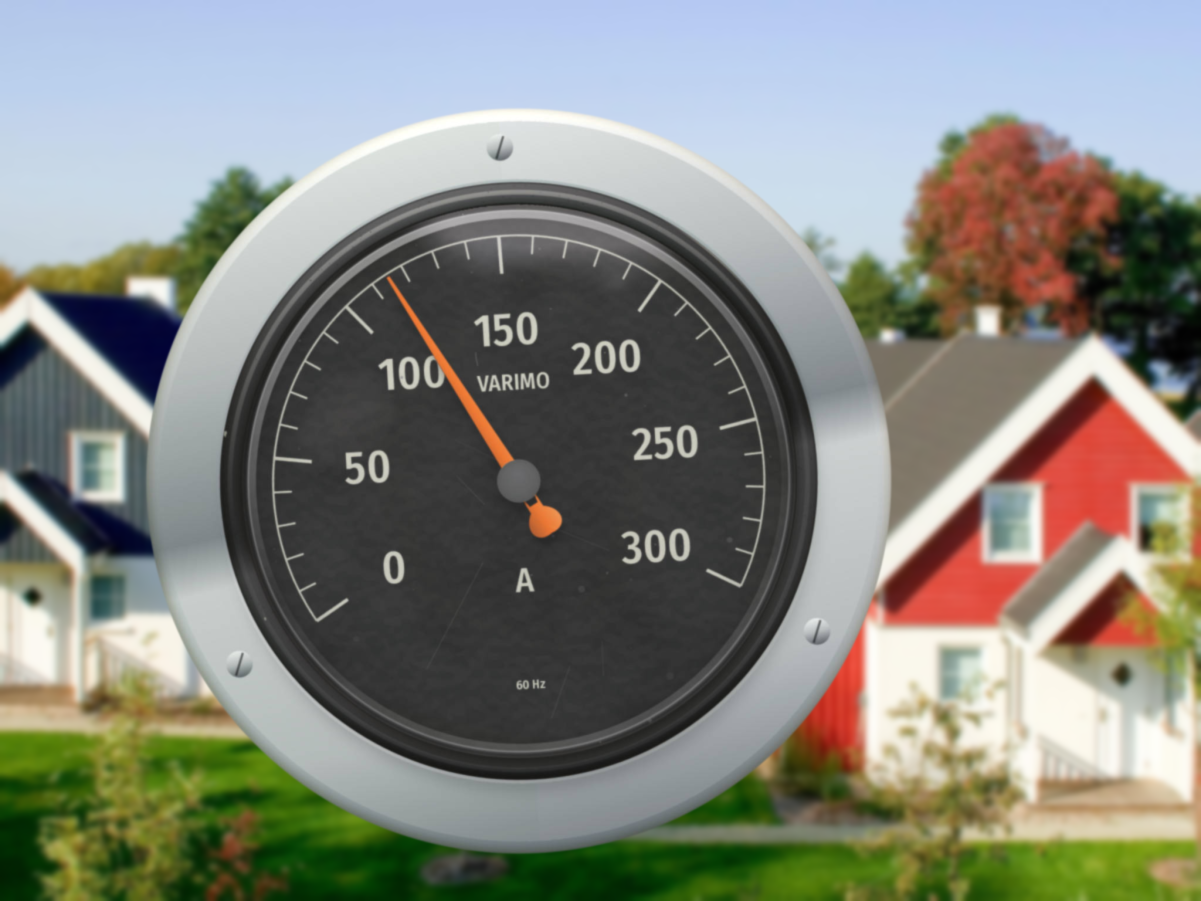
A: 115 A
